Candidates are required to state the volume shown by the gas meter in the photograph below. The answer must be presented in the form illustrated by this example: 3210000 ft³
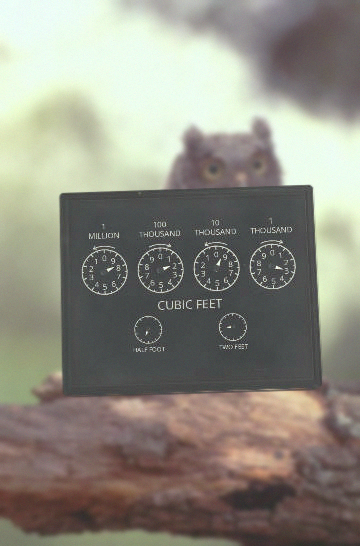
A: 819300 ft³
